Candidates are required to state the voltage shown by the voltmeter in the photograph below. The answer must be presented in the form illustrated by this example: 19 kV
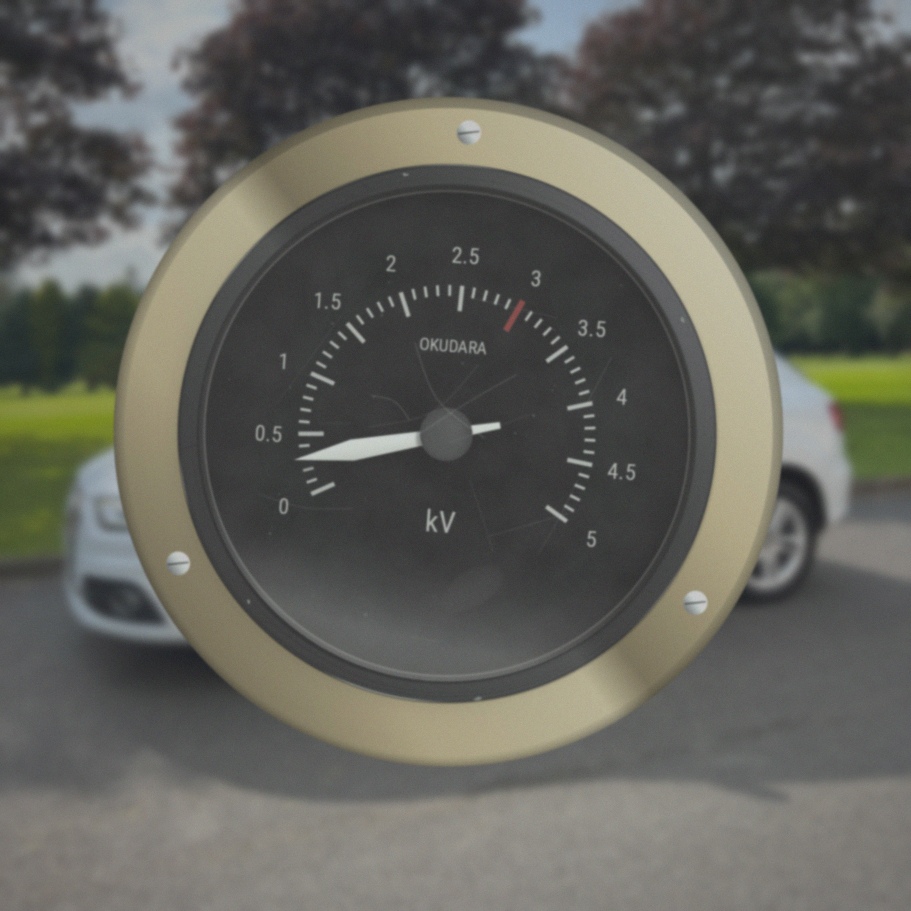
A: 0.3 kV
